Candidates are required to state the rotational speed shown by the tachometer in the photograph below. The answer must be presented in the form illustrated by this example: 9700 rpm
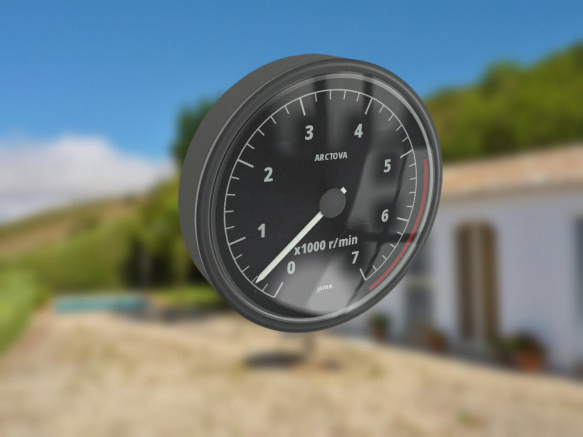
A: 400 rpm
